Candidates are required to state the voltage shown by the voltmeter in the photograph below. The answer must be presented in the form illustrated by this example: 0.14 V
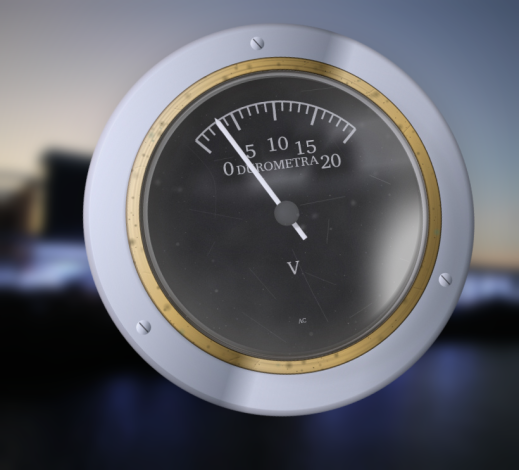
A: 3 V
